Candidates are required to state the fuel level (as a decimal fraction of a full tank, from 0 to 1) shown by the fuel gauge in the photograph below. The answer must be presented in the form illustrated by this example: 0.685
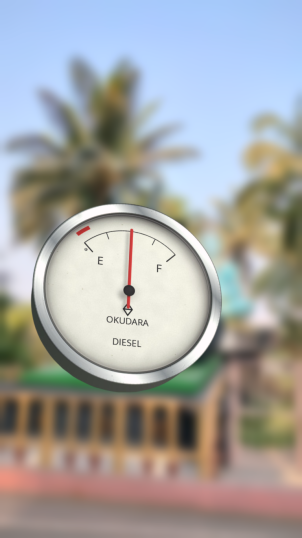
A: 0.5
